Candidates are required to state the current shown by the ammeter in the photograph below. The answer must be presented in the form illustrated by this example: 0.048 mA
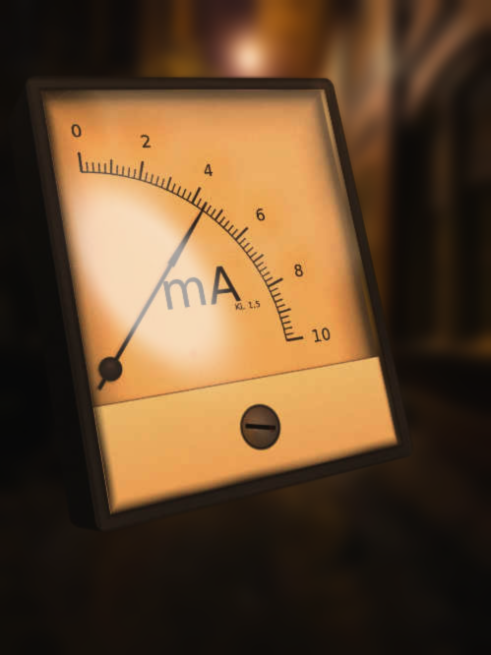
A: 4.4 mA
